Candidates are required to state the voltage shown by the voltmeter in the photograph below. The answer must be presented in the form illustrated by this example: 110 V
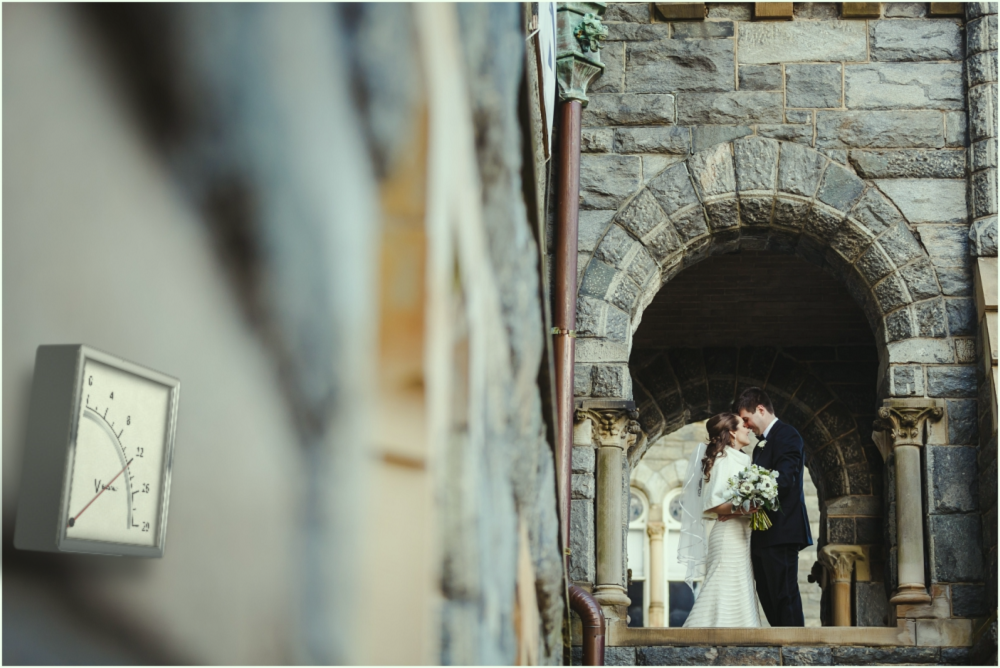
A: 12 V
